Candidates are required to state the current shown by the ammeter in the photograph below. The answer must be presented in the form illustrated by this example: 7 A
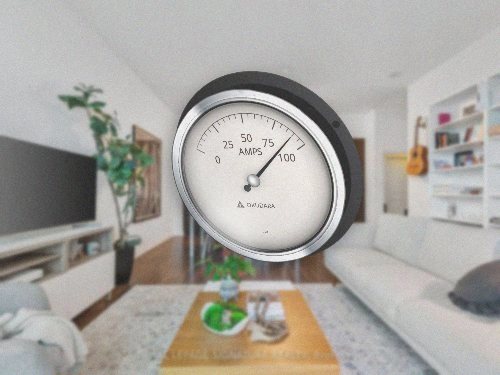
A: 90 A
